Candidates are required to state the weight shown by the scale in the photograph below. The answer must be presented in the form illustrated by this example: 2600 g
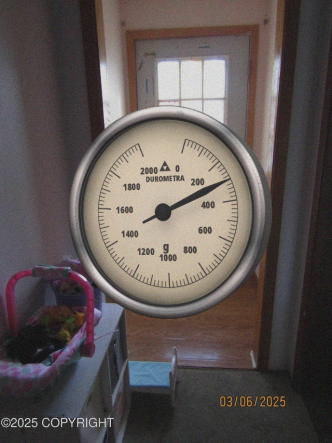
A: 300 g
